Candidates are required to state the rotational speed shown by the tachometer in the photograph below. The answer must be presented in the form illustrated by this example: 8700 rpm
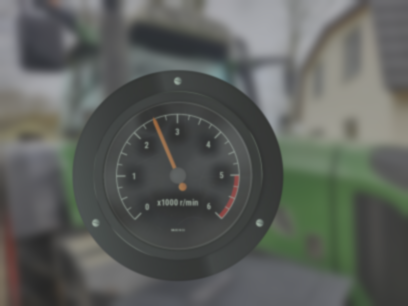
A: 2500 rpm
